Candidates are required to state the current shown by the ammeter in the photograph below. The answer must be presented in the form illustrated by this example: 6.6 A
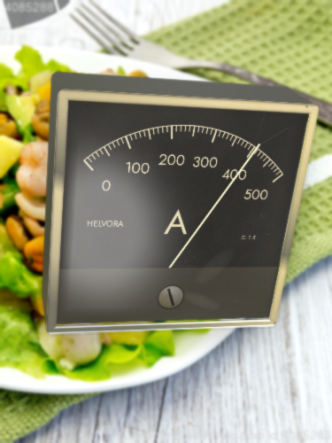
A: 400 A
